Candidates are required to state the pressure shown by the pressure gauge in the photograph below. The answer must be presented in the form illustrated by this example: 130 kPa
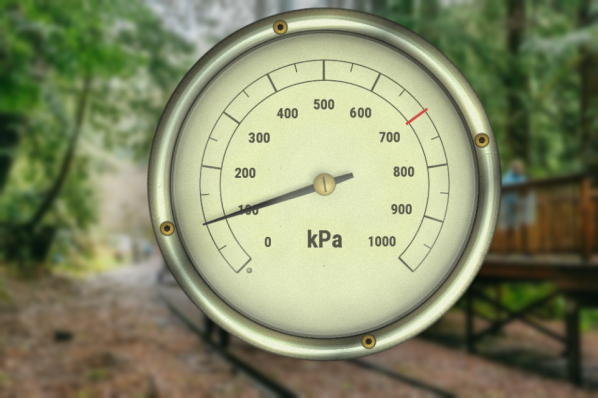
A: 100 kPa
